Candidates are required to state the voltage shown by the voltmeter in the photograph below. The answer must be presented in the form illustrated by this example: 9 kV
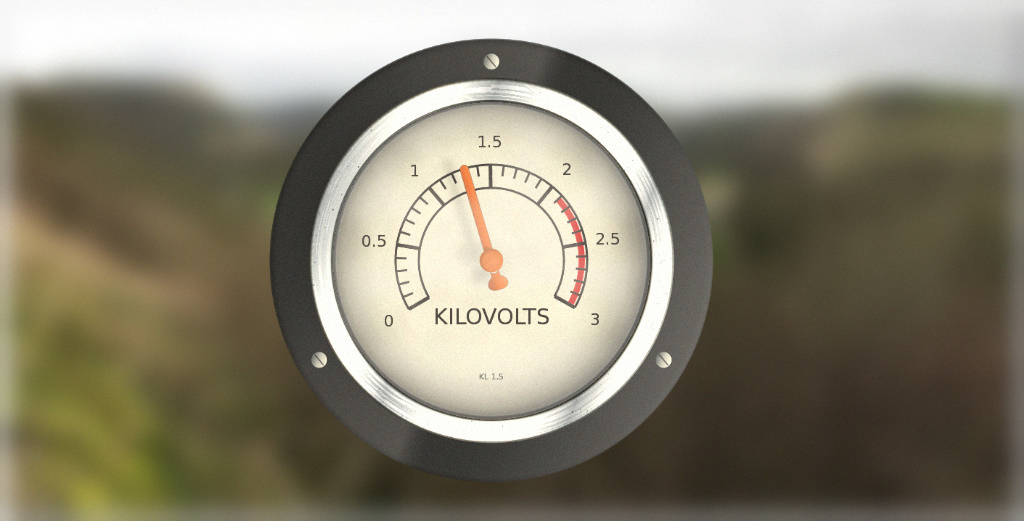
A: 1.3 kV
